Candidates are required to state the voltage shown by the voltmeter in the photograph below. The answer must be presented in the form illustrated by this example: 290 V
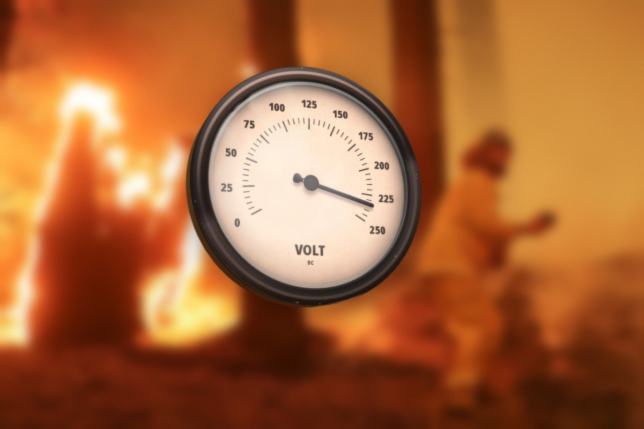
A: 235 V
